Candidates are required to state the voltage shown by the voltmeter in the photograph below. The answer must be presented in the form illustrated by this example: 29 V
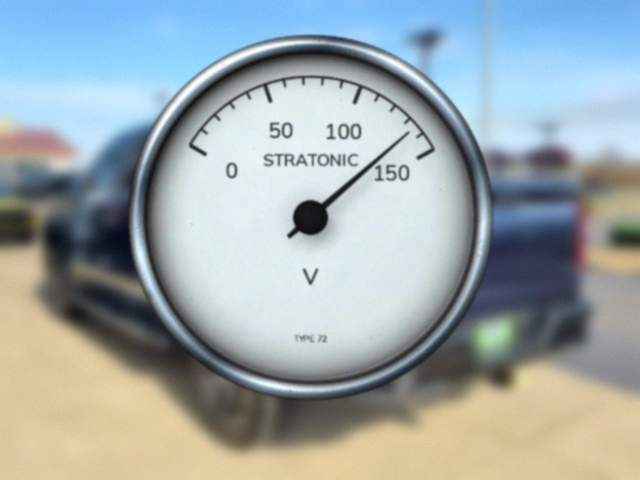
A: 135 V
